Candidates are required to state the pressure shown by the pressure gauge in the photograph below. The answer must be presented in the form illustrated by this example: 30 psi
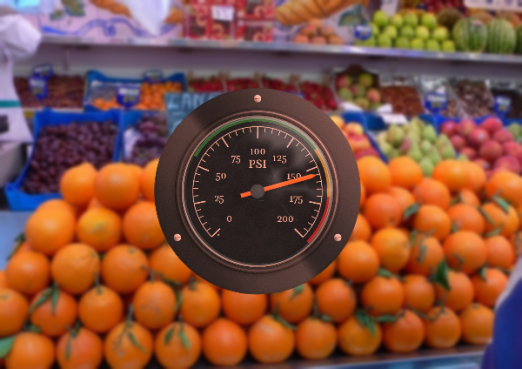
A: 155 psi
